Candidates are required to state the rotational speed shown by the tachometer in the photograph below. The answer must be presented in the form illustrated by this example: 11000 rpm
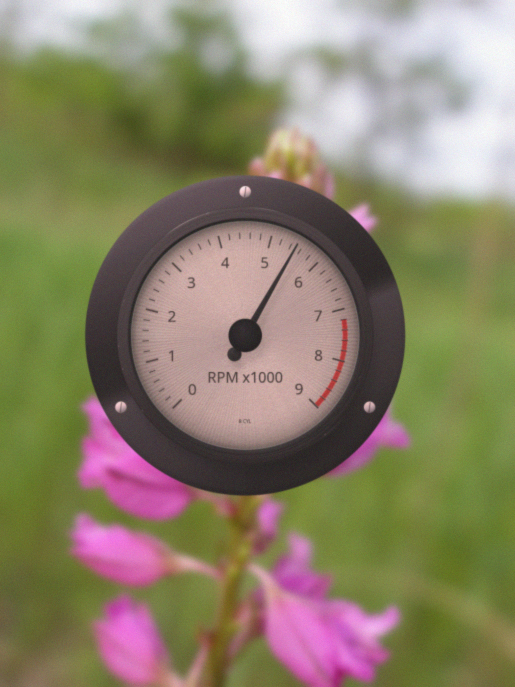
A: 5500 rpm
